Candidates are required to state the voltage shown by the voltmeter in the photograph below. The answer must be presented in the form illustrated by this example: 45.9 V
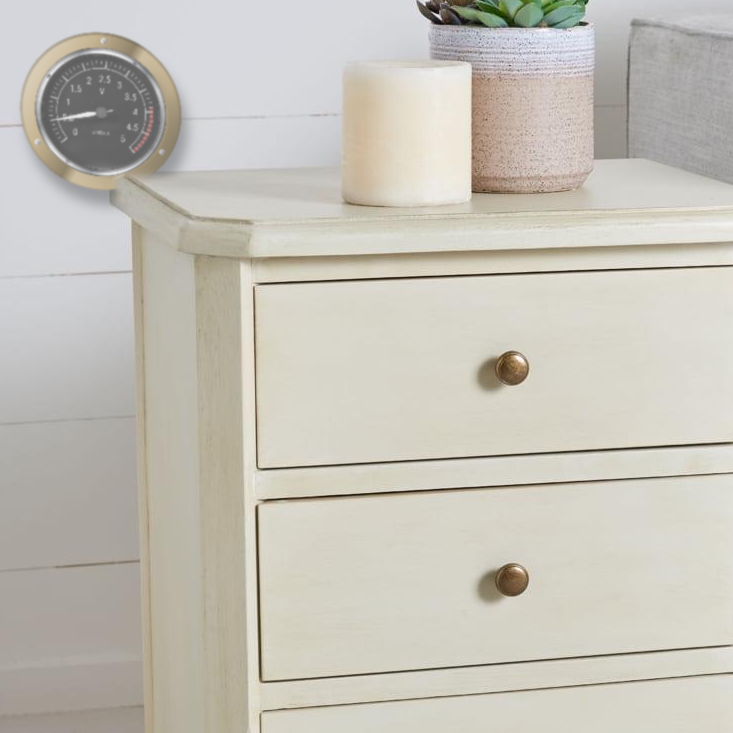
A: 0.5 V
